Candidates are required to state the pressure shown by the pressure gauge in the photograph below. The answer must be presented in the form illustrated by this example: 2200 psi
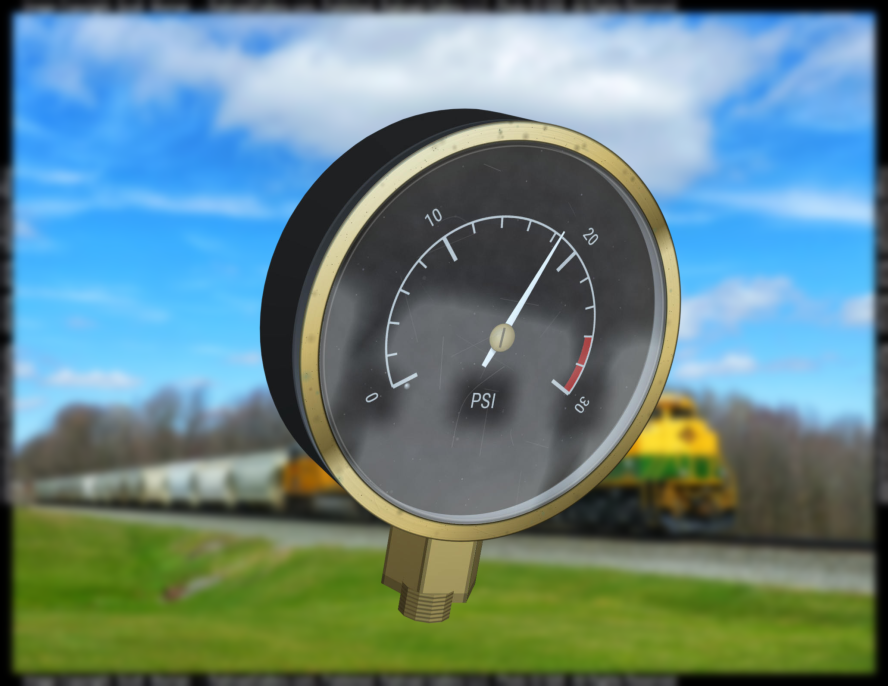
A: 18 psi
